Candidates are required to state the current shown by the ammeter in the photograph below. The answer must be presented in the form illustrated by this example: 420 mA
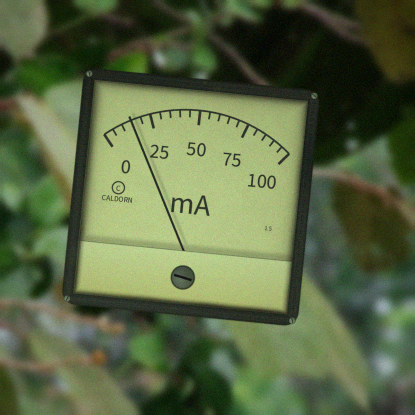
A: 15 mA
